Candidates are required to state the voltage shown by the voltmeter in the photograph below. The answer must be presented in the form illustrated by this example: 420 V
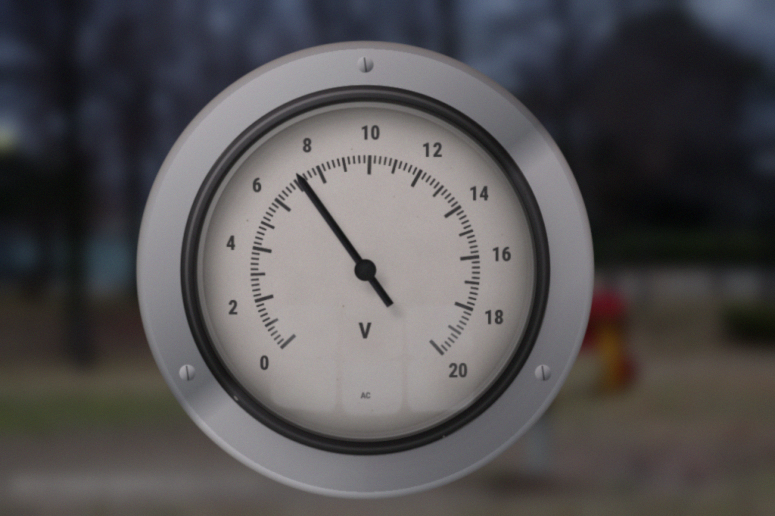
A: 7.2 V
